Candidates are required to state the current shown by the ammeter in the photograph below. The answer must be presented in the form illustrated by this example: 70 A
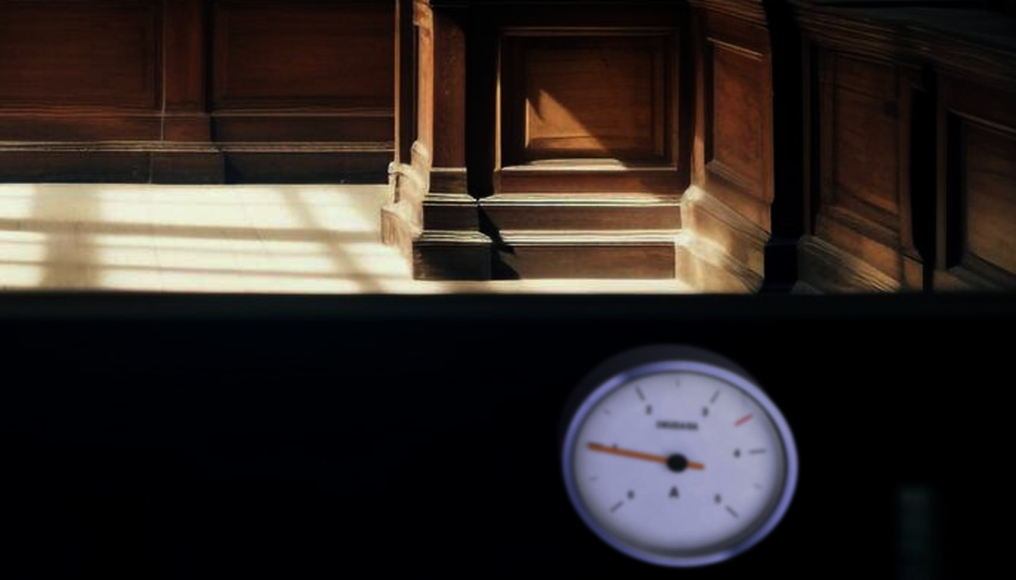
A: 1 A
